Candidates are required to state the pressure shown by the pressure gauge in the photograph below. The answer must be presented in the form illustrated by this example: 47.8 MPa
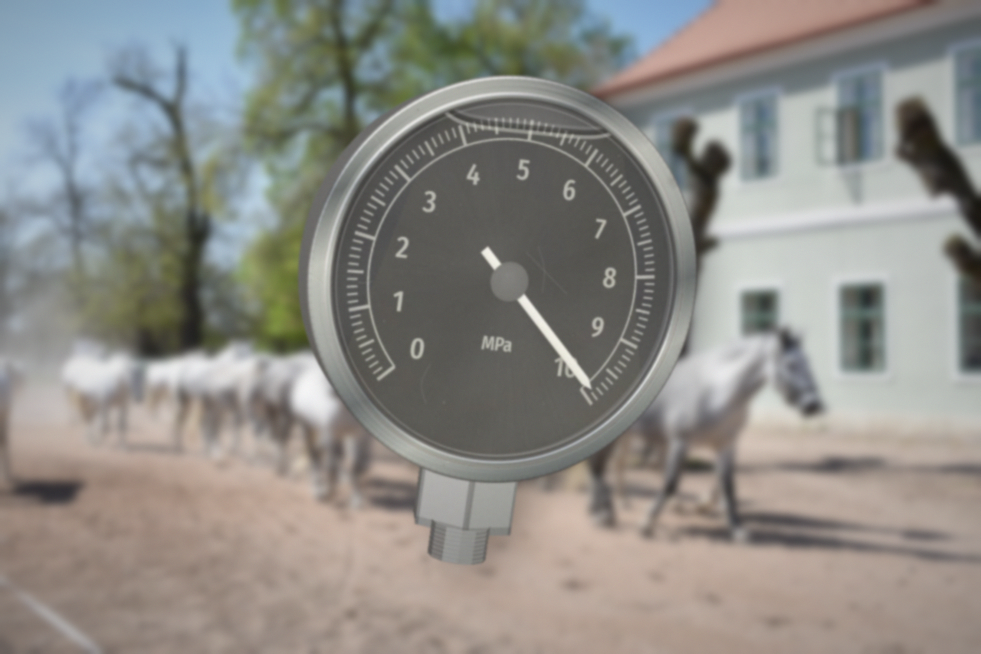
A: 9.9 MPa
